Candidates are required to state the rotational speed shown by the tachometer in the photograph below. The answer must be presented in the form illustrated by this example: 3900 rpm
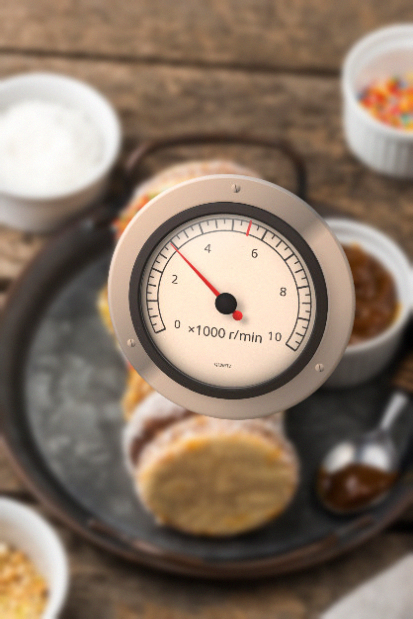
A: 3000 rpm
